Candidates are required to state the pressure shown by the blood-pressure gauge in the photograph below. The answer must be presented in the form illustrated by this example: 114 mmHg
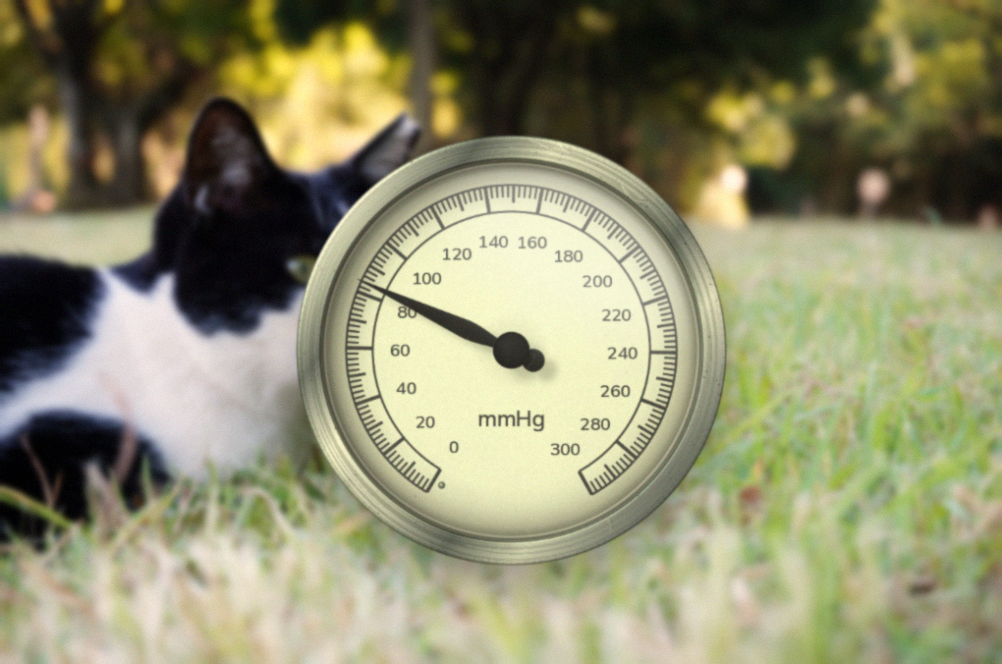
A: 84 mmHg
